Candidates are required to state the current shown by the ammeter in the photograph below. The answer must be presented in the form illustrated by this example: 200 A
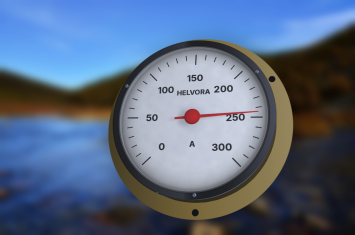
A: 245 A
